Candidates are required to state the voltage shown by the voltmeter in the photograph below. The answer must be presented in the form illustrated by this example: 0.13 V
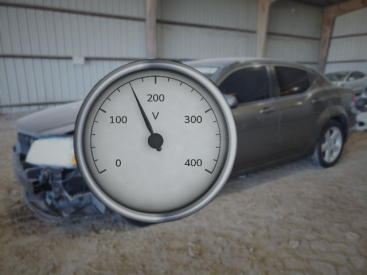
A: 160 V
